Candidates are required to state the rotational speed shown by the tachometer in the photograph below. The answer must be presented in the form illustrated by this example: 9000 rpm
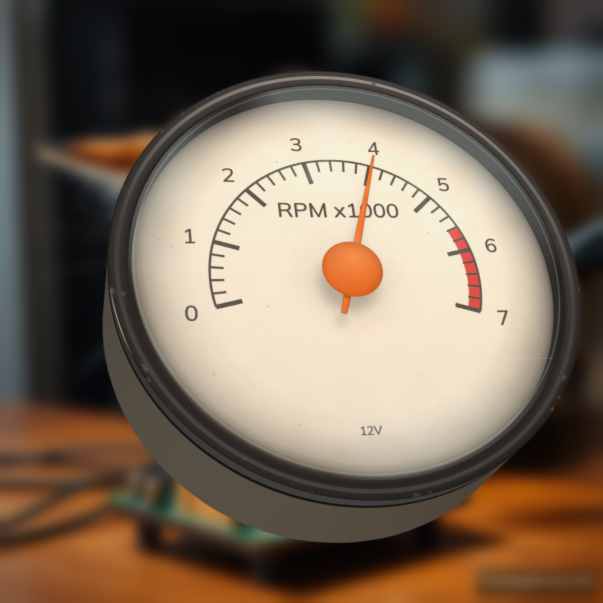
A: 4000 rpm
